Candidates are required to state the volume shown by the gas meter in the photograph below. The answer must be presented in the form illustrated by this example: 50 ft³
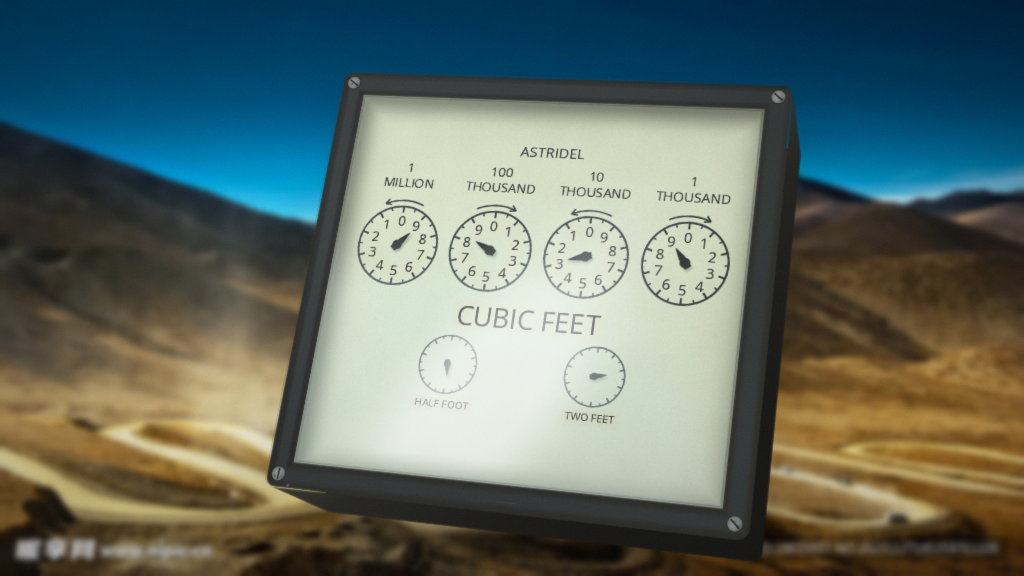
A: 882900 ft³
